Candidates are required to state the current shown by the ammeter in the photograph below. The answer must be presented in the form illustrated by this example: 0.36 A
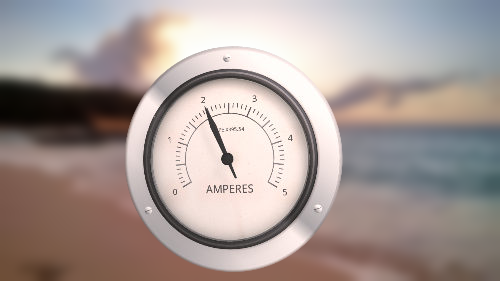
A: 2 A
